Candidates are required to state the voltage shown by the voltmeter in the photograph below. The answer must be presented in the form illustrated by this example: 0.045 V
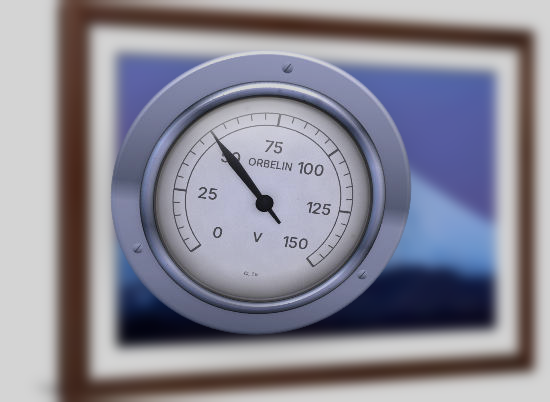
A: 50 V
